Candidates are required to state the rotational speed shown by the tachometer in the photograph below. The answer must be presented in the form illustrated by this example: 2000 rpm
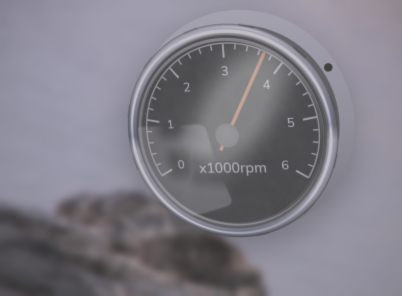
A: 3700 rpm
